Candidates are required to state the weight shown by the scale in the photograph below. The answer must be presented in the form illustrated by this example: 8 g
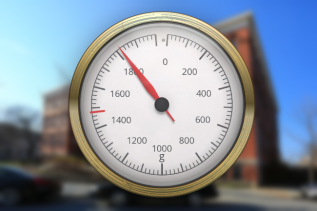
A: 1820 g
